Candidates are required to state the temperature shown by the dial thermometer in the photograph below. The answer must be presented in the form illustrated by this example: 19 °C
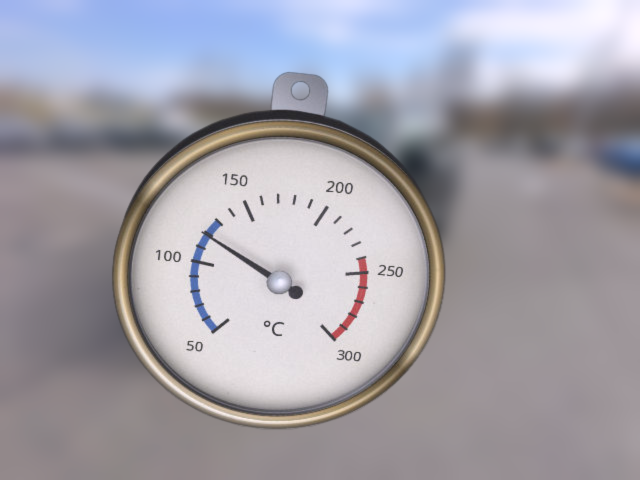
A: 120 °C
